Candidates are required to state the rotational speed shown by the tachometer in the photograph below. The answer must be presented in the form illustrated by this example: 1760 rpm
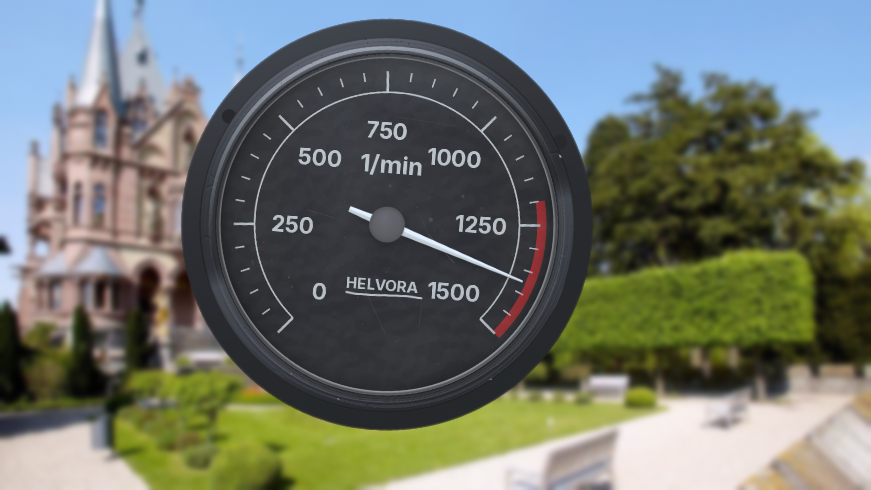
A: 1375 rpm
